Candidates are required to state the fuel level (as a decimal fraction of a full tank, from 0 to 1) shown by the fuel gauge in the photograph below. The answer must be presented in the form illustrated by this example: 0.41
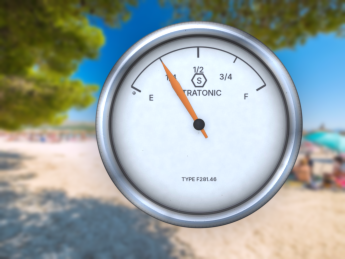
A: 0.25
